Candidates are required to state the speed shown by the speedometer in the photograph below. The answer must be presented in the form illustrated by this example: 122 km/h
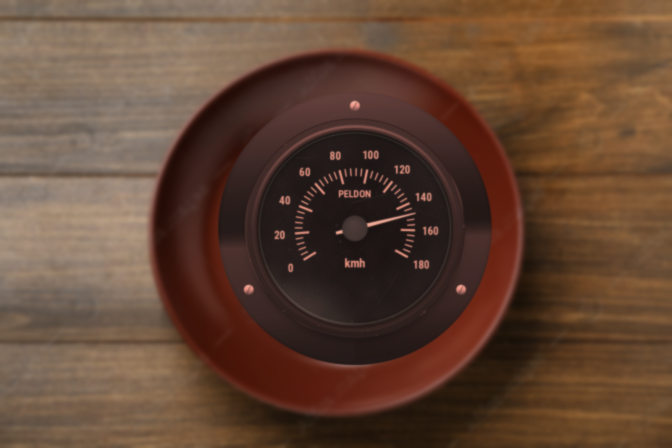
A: 148 km/h
